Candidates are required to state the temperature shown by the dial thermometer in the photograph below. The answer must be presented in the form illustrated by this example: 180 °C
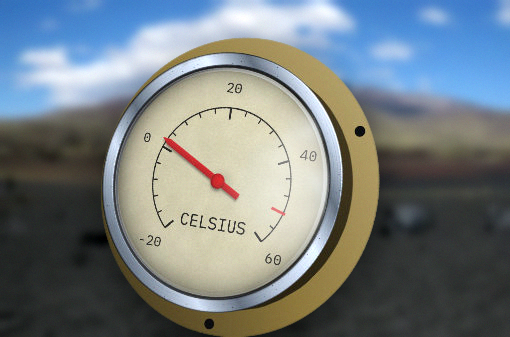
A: 2 °C
